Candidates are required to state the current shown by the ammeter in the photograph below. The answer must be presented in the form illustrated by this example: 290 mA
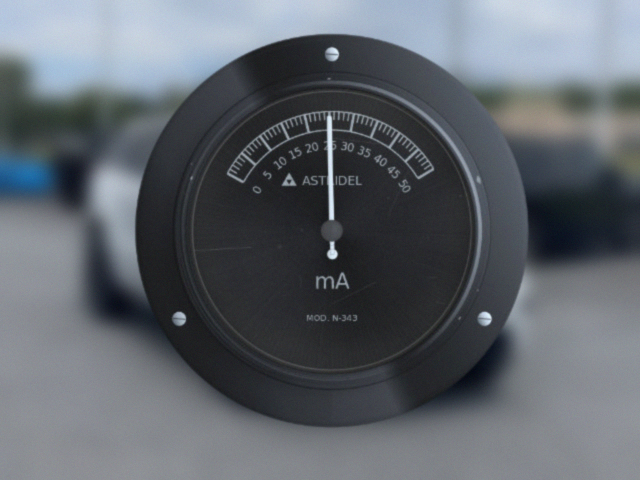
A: 25 mA
